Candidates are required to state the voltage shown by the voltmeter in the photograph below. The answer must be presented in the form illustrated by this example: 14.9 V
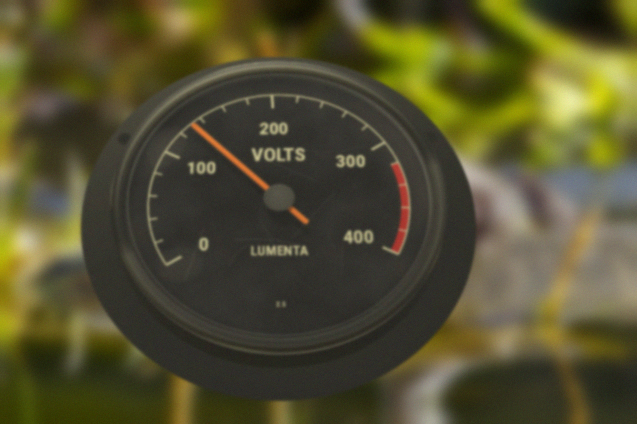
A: 130 V
